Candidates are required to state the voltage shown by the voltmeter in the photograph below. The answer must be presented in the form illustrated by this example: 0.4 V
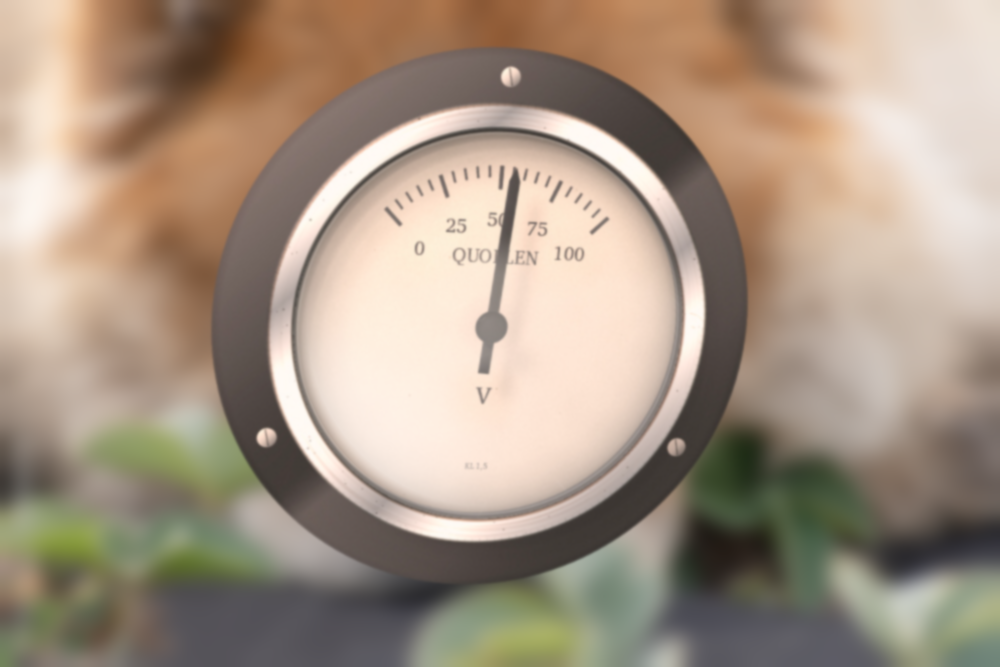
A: 55 V
